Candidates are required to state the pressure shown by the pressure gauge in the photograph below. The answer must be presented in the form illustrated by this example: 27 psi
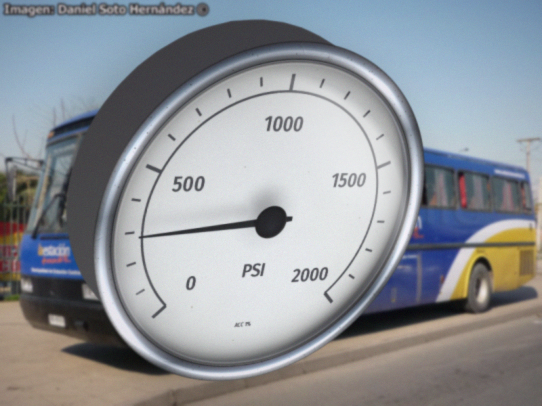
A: 300 psi
